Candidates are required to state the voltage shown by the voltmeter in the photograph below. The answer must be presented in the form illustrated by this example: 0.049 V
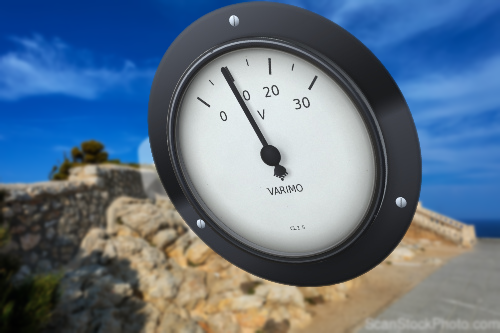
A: 10 V
